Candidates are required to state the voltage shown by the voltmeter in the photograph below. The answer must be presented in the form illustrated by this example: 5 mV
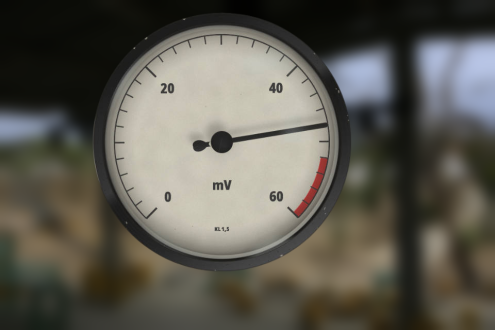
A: 48 mV
